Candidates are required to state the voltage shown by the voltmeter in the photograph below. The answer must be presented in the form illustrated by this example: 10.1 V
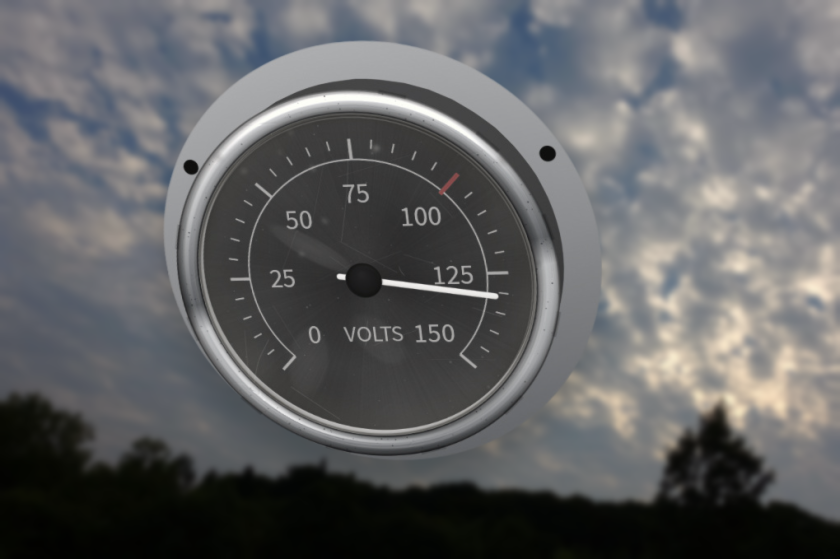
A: 130 V
